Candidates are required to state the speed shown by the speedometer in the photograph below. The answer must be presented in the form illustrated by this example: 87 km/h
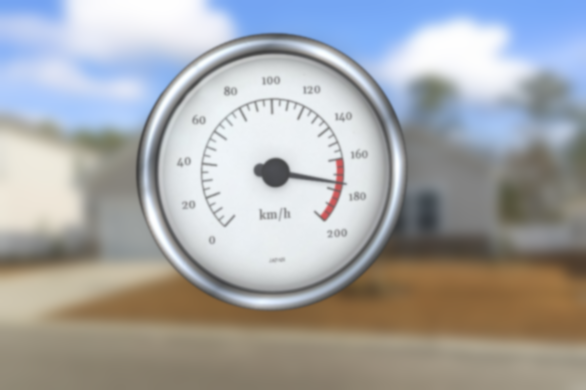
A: 175 km/h
